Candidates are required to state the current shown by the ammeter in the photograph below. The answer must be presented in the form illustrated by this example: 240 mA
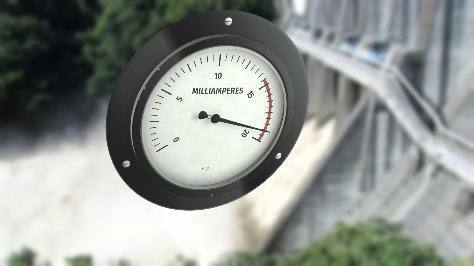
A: 19 mA
